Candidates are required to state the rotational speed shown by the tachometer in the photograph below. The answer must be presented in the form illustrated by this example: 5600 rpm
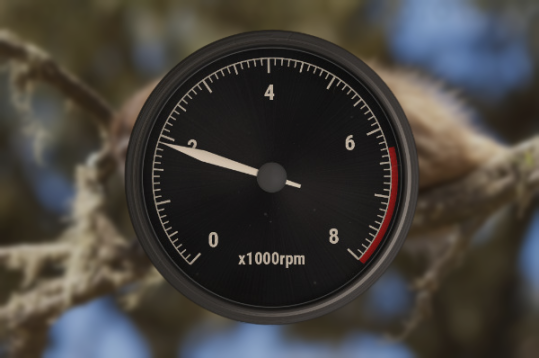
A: 1900 rpm
